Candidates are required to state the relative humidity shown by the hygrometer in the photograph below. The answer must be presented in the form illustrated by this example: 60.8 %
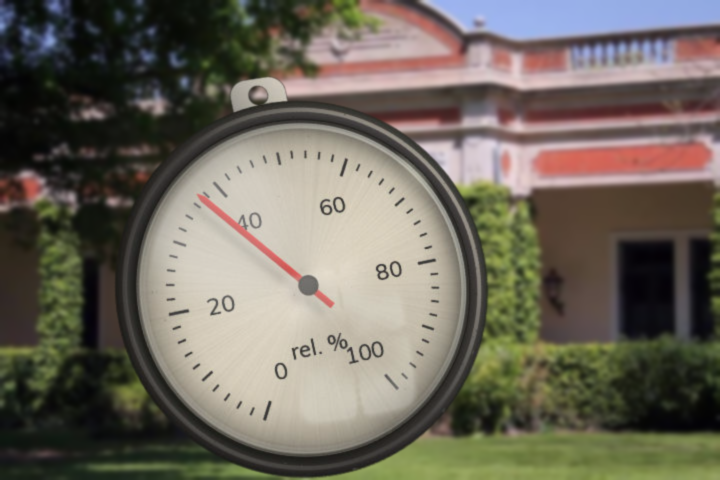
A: 37 %
